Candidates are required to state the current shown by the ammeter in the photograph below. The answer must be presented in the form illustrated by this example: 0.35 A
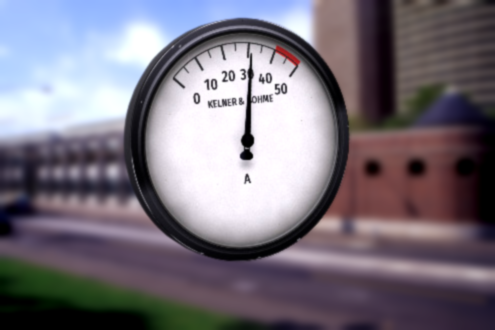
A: 30 A
